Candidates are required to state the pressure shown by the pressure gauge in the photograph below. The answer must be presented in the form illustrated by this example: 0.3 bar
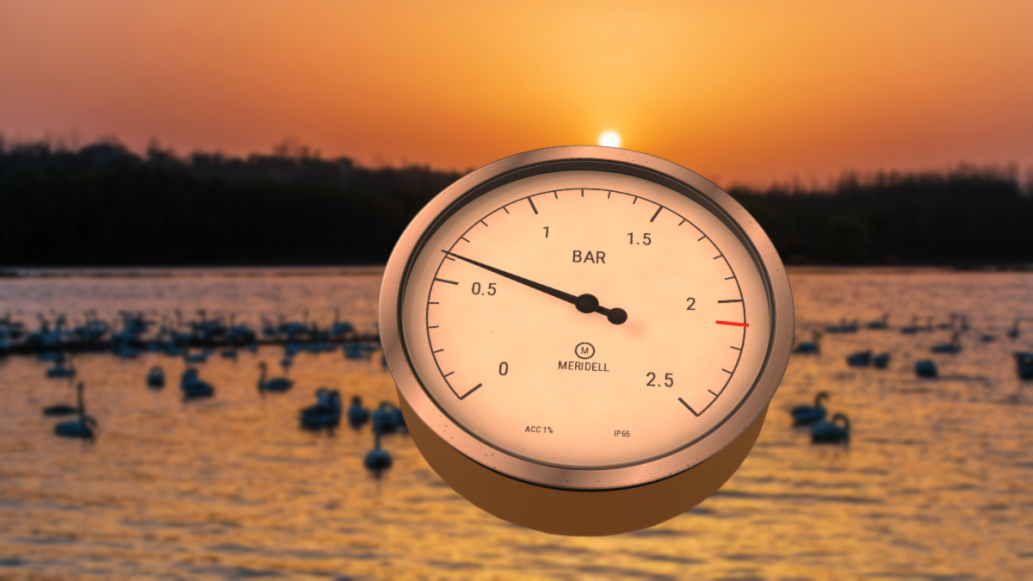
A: 0.6 bar
